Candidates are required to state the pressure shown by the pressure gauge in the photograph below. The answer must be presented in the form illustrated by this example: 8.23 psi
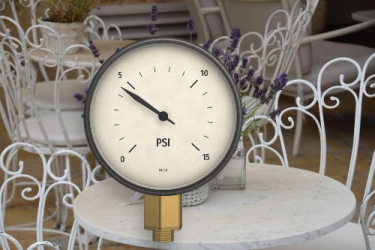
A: 4.5 psi
